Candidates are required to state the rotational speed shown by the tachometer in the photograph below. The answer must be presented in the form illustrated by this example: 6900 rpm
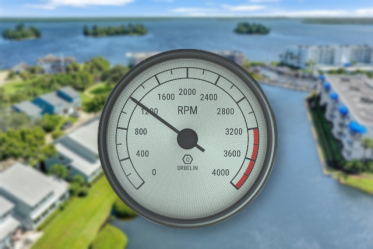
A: 1200 rpm
